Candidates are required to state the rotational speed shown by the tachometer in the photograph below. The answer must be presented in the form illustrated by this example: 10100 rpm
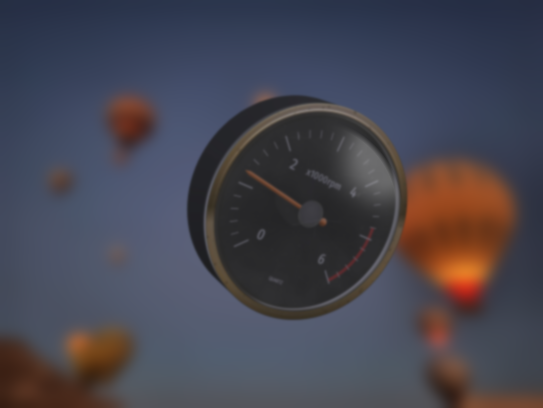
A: 1200 rpm
